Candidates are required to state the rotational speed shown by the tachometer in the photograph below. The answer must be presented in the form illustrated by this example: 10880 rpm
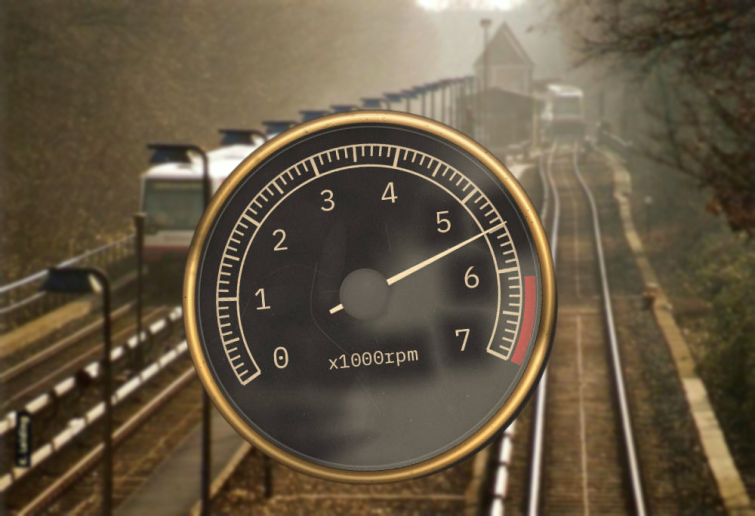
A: 5500 rpm
